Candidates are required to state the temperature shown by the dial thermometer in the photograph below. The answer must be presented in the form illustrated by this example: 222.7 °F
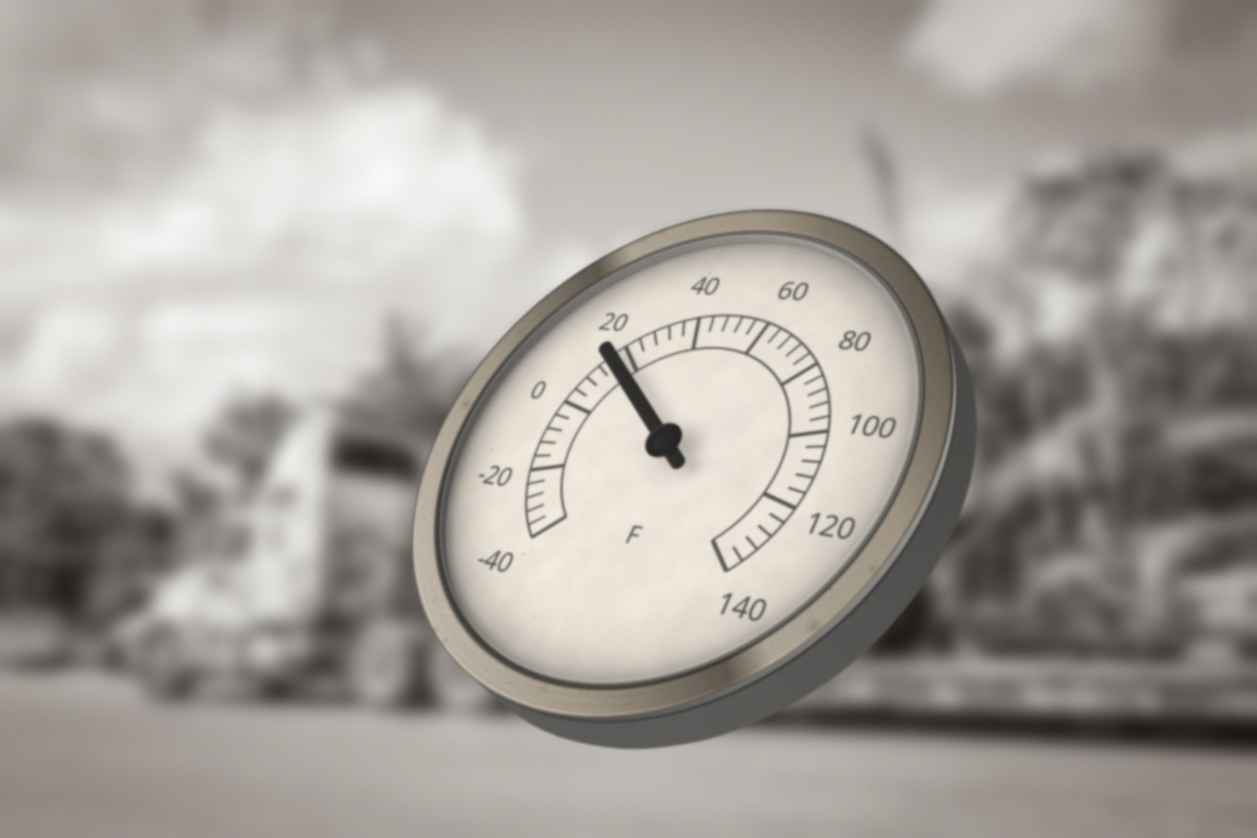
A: 16 °F
